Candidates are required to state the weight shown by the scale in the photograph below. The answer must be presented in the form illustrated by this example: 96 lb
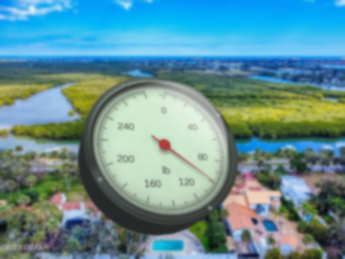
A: 100 lb
